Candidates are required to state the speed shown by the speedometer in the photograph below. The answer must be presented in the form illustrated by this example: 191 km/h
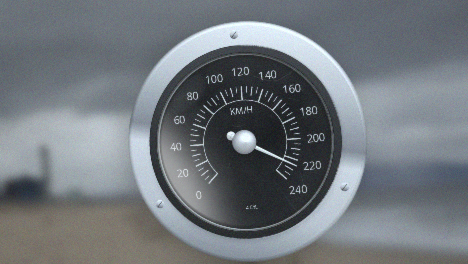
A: 225 km/h
